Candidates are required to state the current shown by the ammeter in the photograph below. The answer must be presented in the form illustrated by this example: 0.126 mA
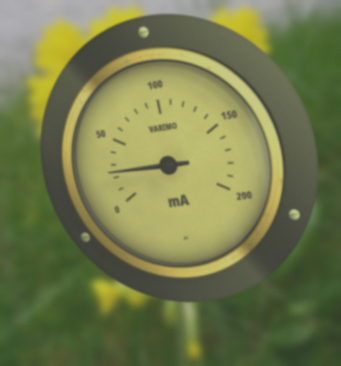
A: 25 mA
